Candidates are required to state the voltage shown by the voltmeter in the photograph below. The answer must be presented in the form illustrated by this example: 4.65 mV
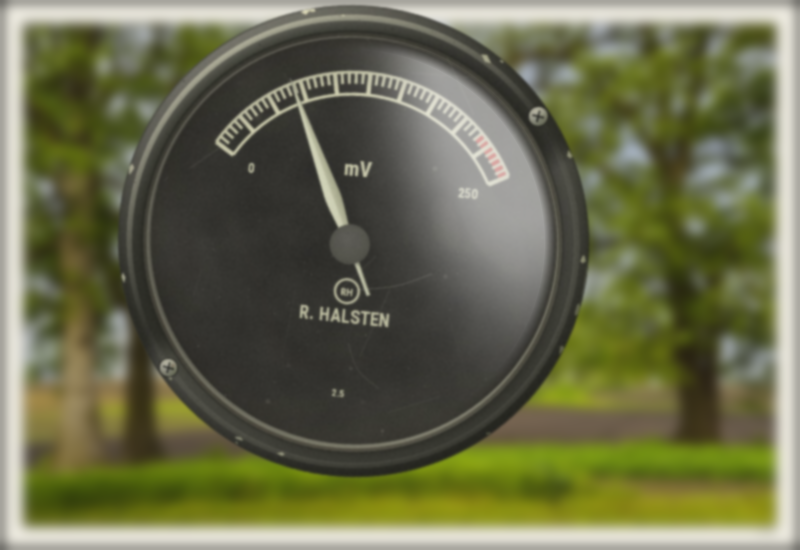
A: 70 mV
